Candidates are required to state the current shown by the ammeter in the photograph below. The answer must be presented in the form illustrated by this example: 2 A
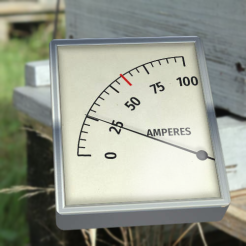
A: 25 A
